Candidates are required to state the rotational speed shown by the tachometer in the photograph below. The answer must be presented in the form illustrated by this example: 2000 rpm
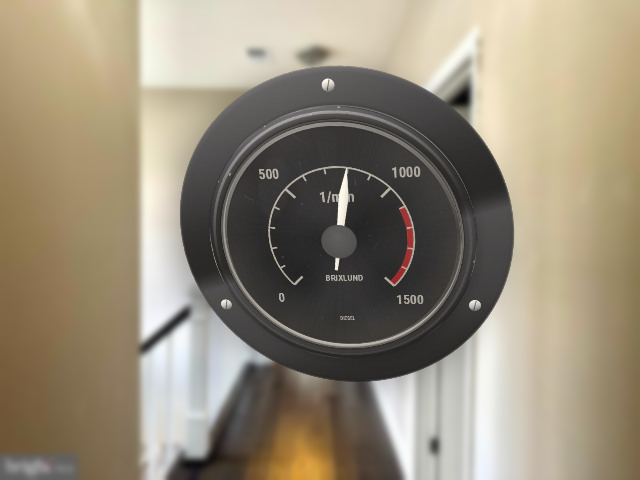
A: 800 rpm
